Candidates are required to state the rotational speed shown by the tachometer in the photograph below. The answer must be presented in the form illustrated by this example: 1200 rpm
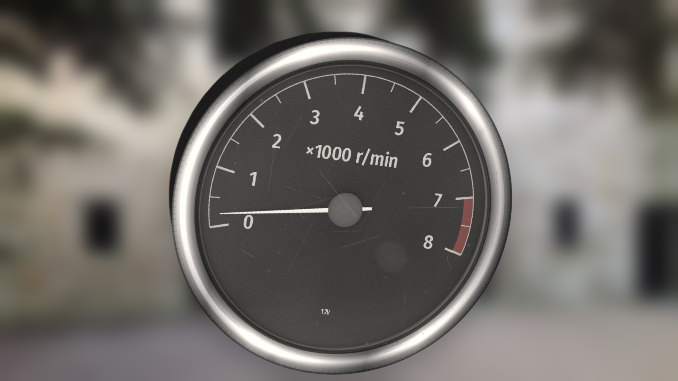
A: 250 rpm
